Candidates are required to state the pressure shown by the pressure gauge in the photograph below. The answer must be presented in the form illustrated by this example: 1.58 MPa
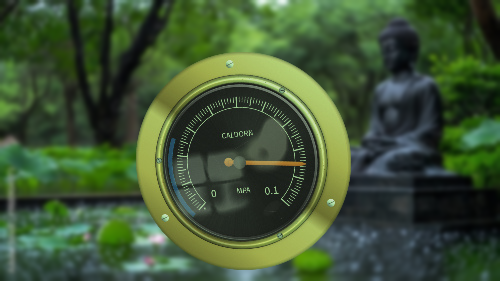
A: 0.085 MPa
